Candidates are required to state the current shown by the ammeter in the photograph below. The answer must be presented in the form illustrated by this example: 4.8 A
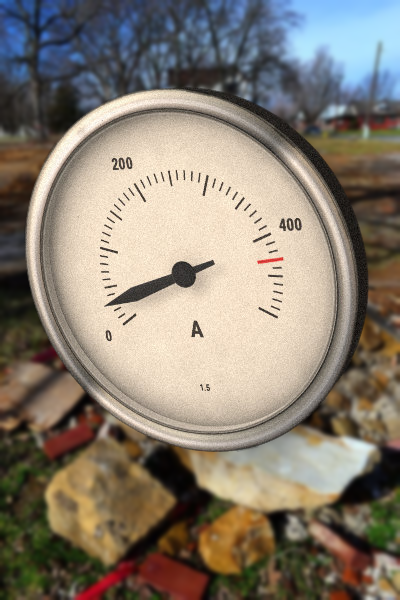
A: 30 A
